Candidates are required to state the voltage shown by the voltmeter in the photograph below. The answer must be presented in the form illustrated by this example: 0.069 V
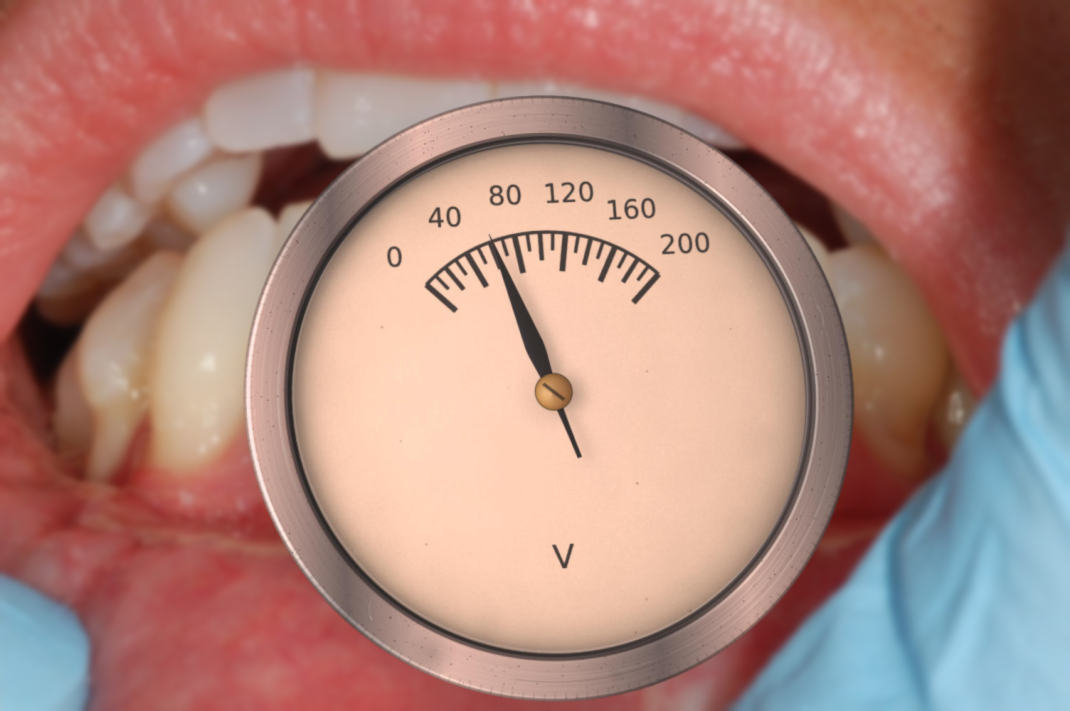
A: 60 V
